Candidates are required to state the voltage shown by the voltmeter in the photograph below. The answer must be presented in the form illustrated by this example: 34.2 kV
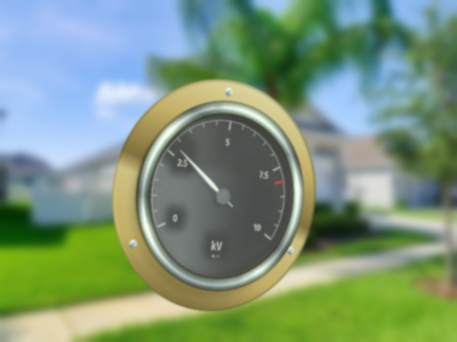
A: 2.75 kV
